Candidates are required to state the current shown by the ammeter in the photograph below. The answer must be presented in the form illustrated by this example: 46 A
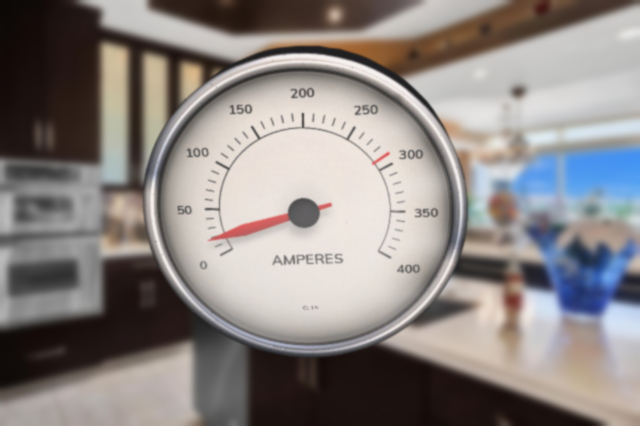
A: 20 A
